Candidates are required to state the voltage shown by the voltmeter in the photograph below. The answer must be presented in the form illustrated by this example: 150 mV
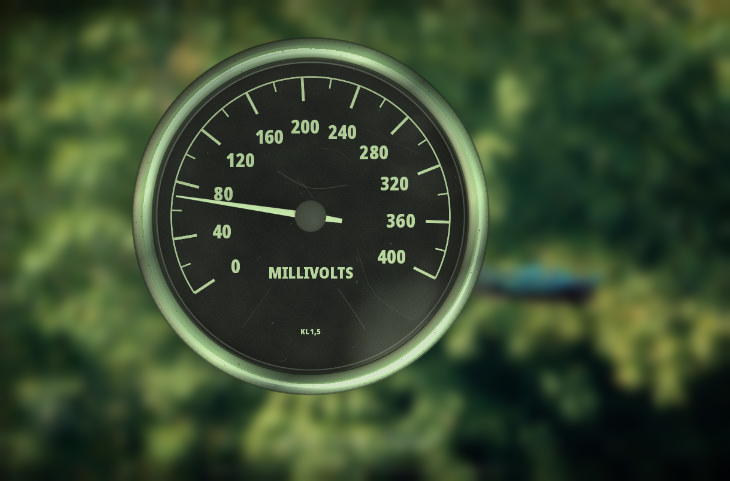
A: 70 mV
